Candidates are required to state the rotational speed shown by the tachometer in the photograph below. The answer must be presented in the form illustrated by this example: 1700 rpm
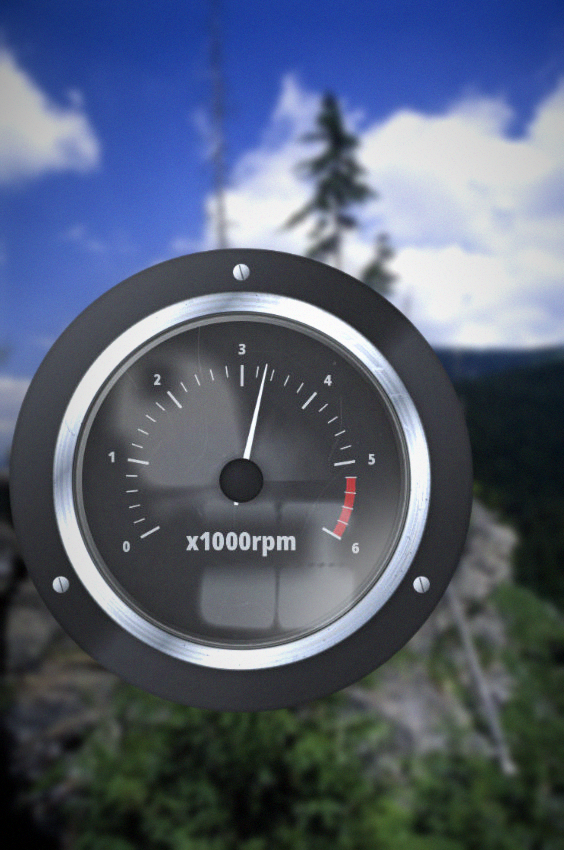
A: 3300 rpm
